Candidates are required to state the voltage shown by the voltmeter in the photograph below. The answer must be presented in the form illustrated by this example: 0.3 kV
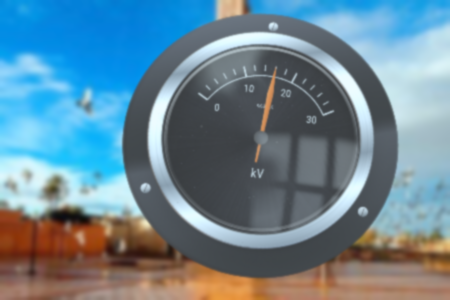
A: 16 kV
